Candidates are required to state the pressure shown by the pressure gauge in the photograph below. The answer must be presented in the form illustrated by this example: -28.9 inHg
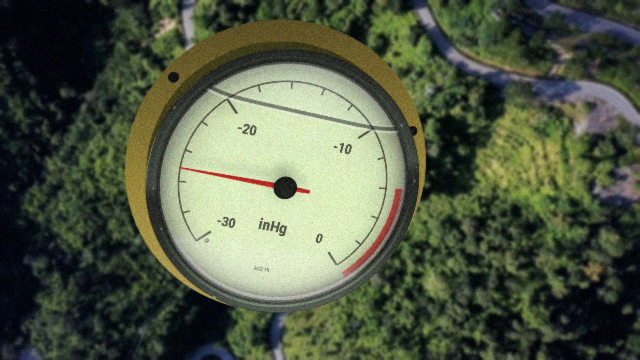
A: -25 inHg
